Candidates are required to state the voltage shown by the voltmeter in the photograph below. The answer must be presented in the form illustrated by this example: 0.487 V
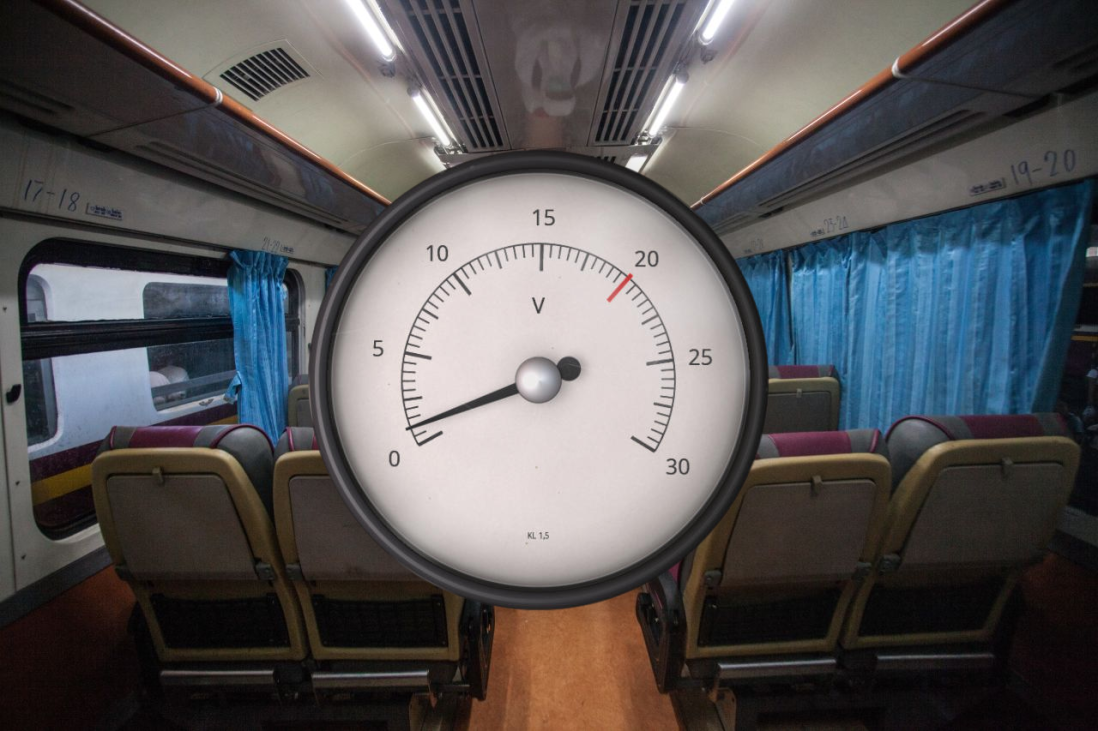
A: 1 V
